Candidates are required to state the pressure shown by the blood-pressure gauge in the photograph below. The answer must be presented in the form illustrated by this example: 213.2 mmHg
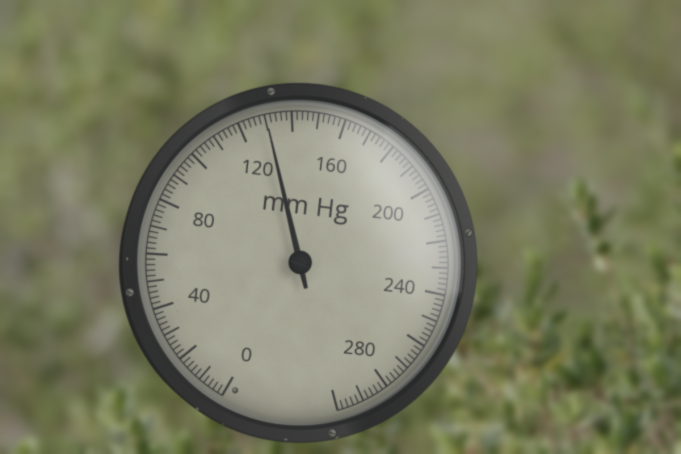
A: 130 mmHg
